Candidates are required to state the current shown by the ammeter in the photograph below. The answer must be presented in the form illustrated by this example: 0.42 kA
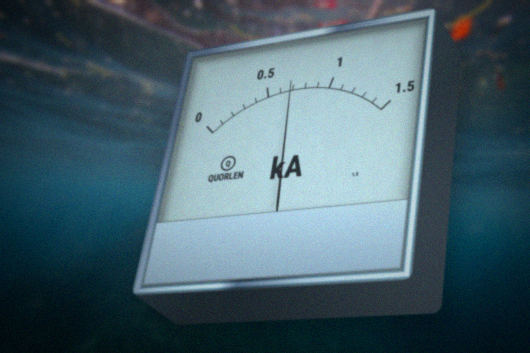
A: 0.7 kA
